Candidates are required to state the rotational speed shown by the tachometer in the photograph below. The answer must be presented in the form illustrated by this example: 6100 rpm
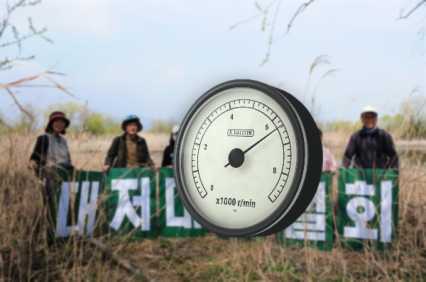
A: 6400 rpm
